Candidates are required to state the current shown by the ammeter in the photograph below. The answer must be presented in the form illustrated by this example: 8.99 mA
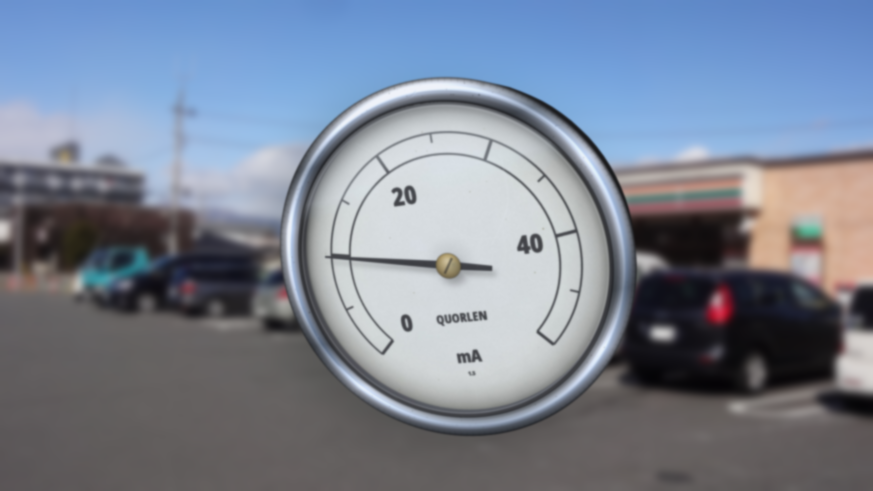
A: 10 mA
